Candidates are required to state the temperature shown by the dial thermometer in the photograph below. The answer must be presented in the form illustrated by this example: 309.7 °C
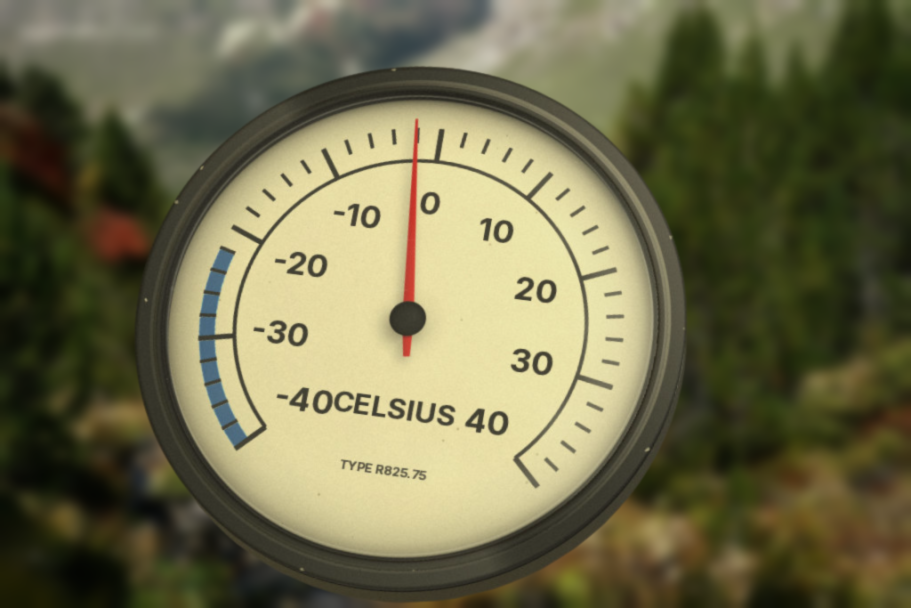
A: -2 °C
